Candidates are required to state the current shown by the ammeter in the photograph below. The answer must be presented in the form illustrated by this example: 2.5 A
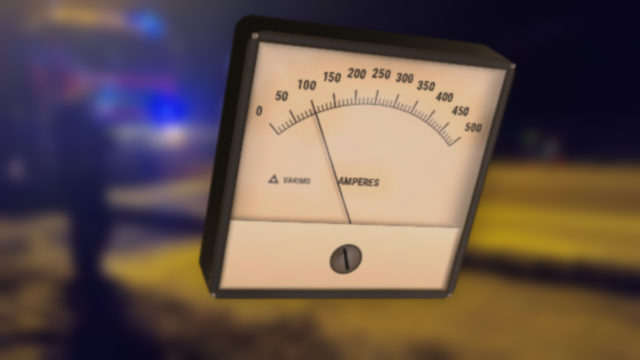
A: 100 A
